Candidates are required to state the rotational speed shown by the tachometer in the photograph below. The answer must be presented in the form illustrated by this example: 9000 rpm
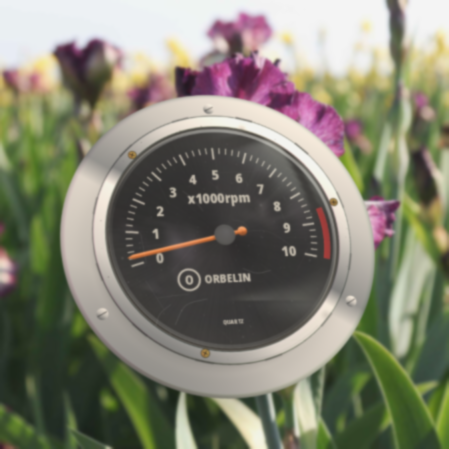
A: 200 rpm
